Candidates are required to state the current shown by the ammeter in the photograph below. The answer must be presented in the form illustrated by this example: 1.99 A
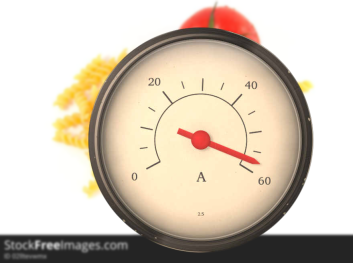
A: 57.5 A
